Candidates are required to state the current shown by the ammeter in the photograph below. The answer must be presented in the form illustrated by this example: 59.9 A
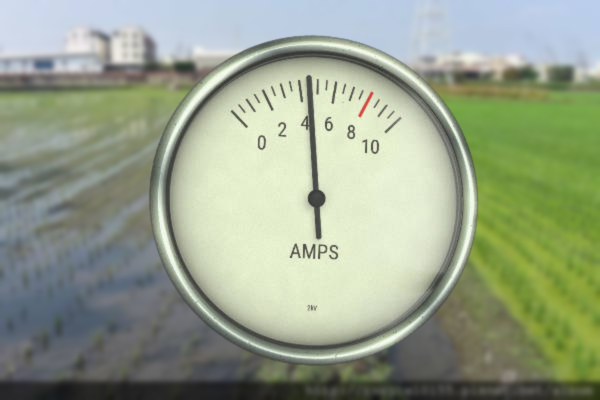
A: 4.5 A
